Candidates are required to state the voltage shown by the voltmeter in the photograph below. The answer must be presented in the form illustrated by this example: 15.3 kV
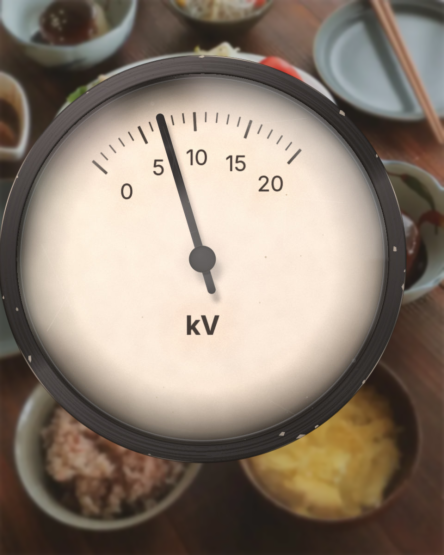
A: 7 kV
